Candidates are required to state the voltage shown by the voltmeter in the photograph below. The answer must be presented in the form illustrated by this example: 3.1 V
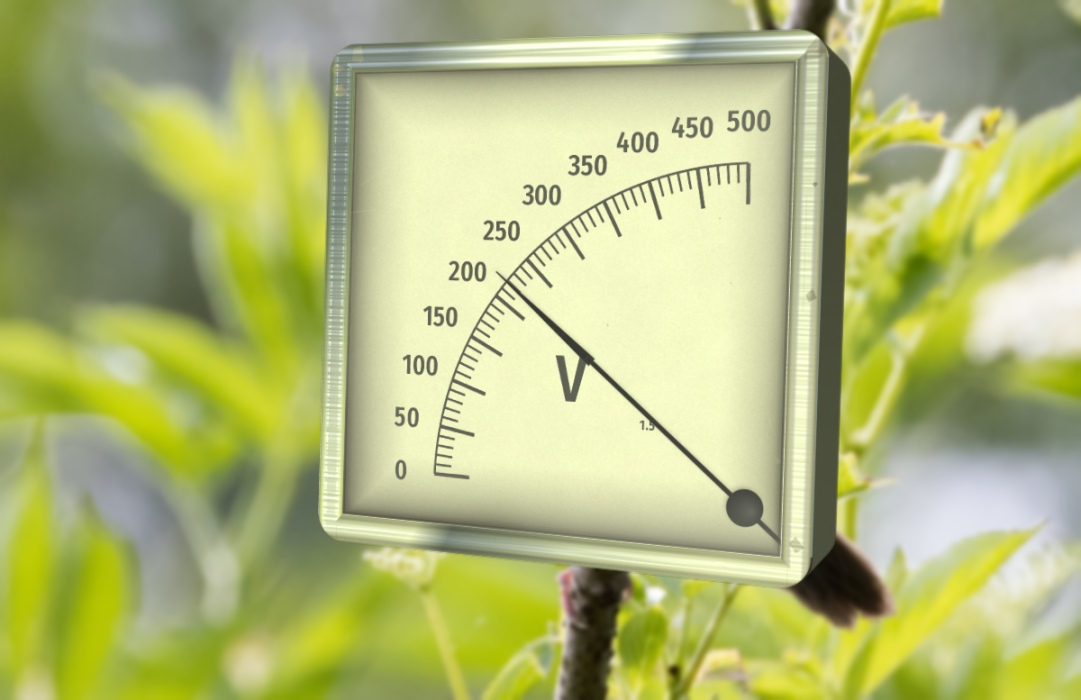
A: 220 V
